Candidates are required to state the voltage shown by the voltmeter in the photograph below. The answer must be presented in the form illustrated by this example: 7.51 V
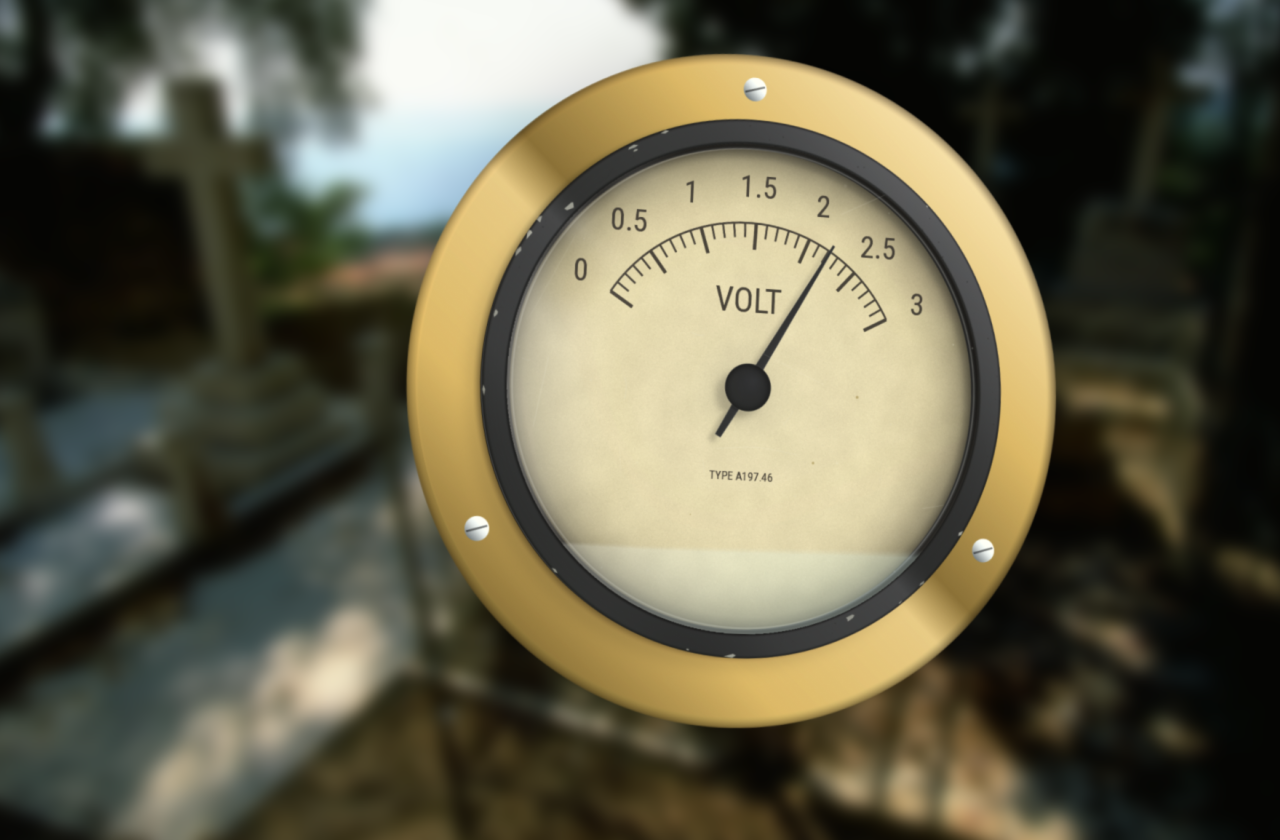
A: 2.2 V
